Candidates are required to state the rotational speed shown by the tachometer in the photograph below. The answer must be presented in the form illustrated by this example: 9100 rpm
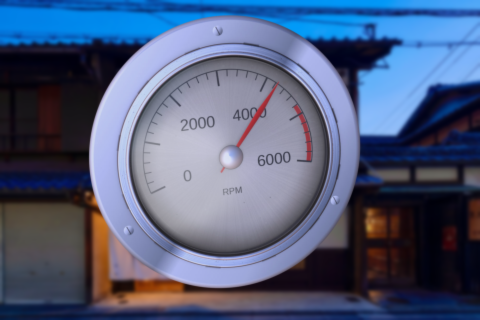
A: 4200 rpm
